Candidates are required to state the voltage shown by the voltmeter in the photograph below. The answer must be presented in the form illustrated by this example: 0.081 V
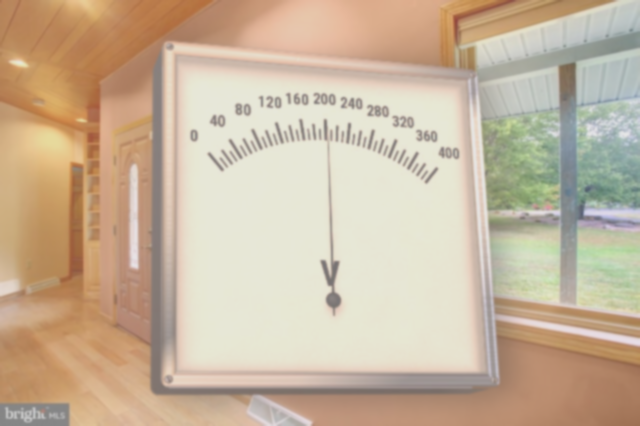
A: 200 V
